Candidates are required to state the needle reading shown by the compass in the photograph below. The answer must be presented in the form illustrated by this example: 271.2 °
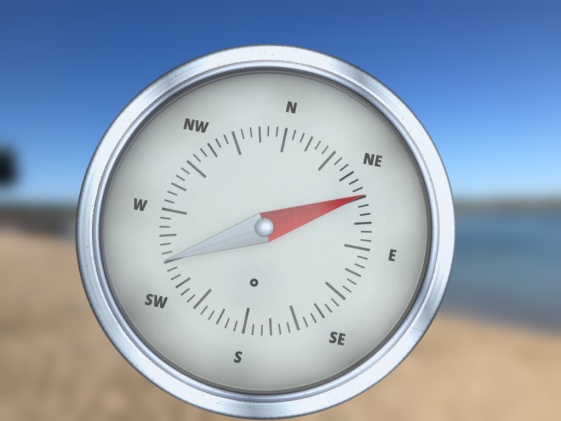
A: 60 °
